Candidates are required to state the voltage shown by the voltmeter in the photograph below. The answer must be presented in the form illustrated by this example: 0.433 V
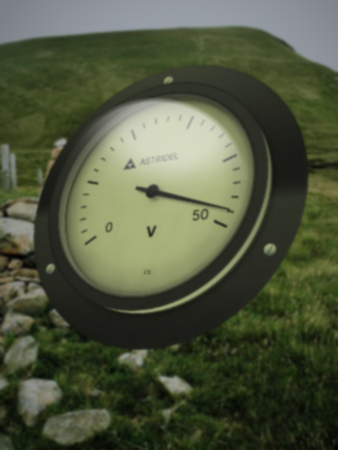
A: 48 V
